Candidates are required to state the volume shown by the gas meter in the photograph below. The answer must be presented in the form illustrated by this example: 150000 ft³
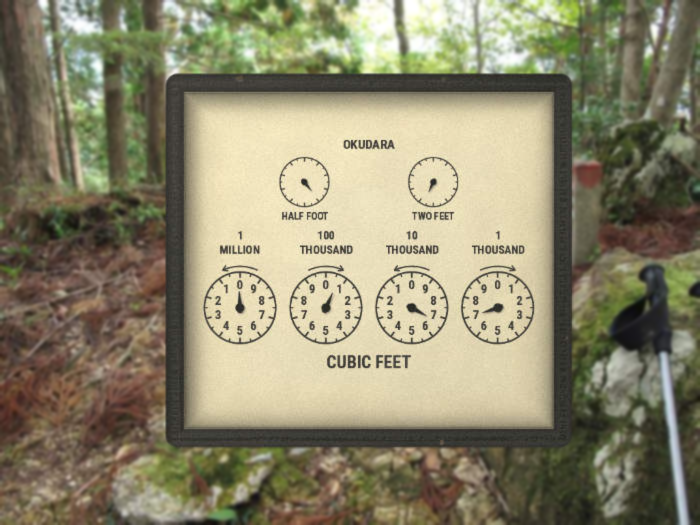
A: 6700 ft³
